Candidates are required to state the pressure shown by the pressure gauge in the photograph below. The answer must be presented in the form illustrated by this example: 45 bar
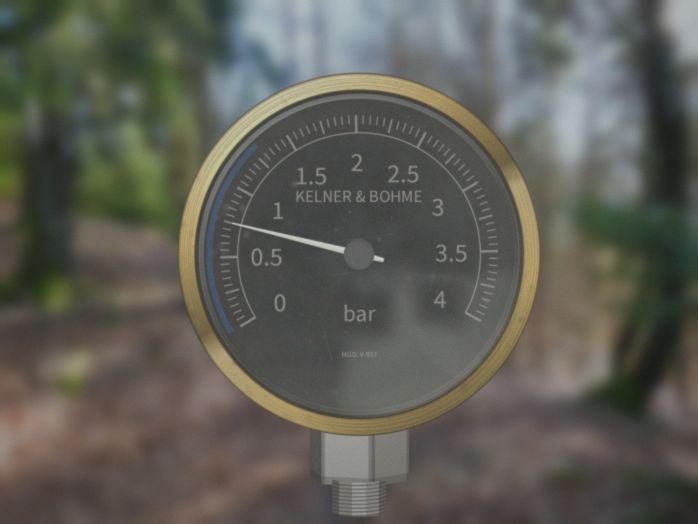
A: 0.75 bar
